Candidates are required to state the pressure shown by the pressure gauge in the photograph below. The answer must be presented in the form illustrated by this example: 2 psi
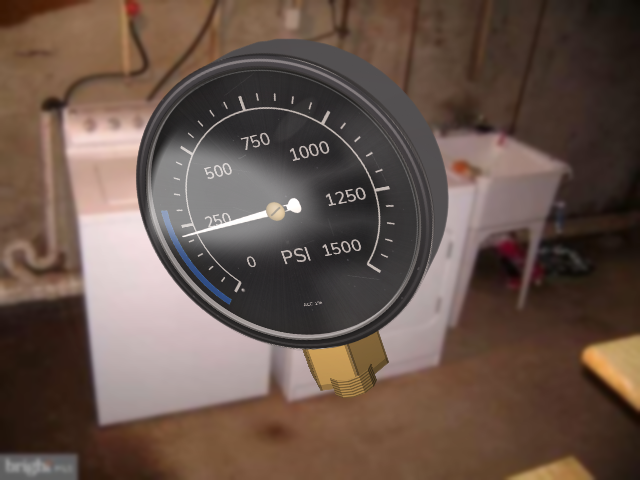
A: 225 psi
